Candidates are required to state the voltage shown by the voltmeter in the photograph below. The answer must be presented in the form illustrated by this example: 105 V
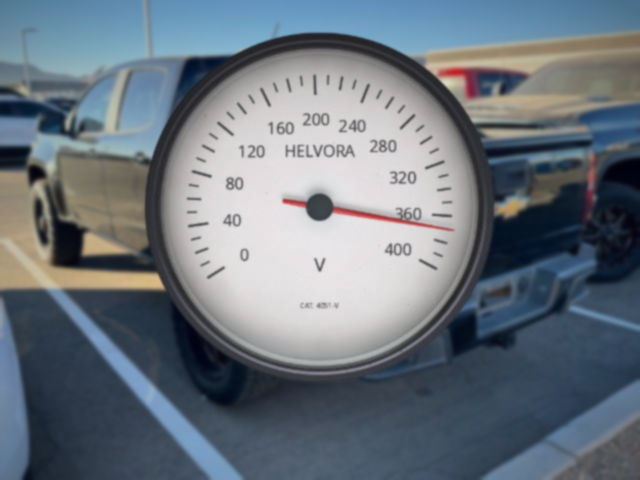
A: 370 V
